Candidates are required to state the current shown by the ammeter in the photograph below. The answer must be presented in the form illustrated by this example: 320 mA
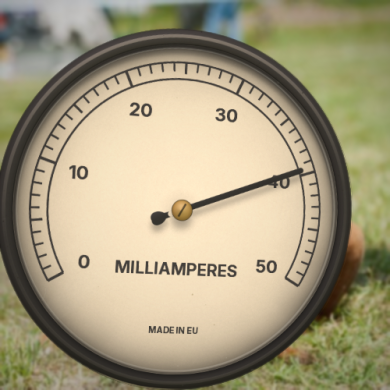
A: 39.5 mA
